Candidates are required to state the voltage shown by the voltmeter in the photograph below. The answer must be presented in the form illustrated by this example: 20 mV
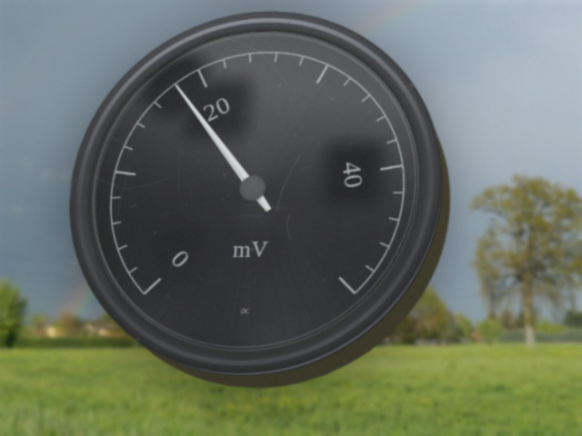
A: 18 mV
